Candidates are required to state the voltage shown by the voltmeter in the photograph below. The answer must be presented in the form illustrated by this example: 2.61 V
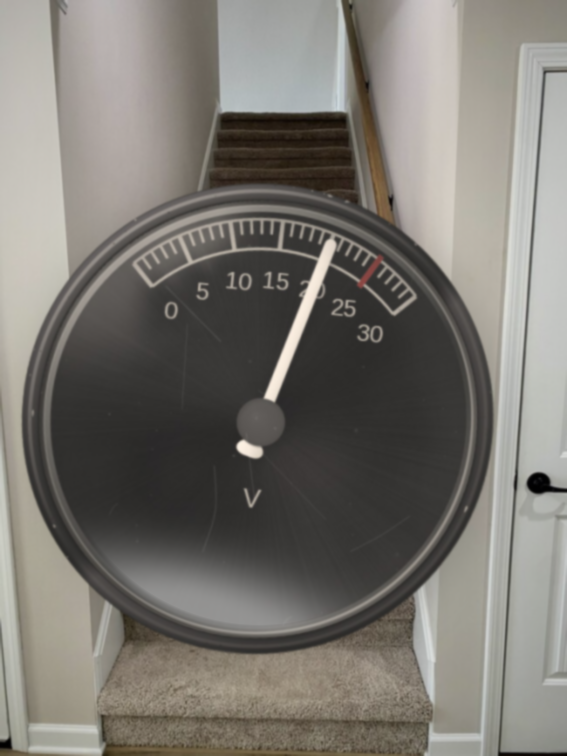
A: 20 V
